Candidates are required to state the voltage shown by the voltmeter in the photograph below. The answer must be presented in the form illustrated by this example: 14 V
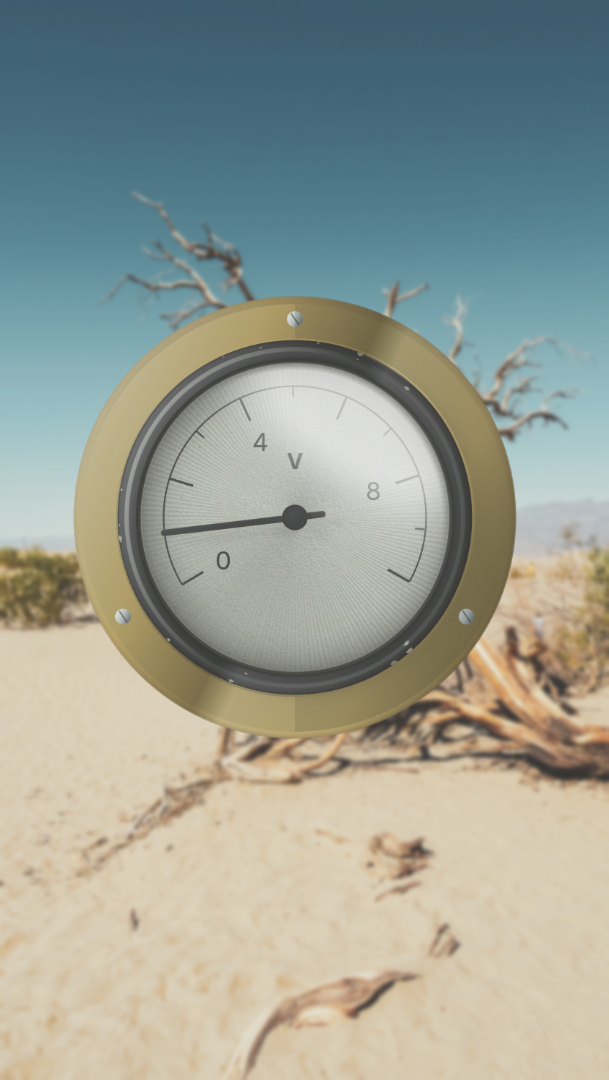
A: 1 V
